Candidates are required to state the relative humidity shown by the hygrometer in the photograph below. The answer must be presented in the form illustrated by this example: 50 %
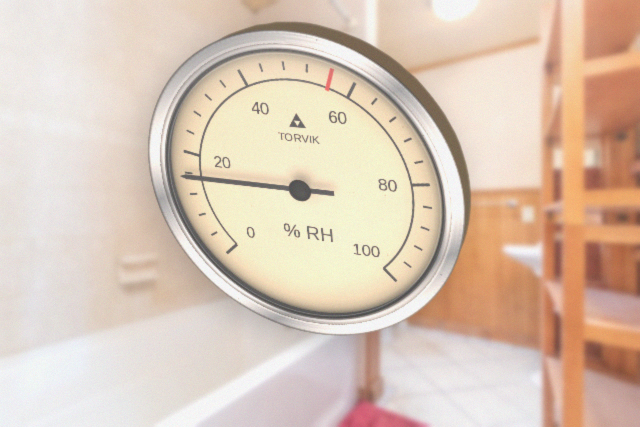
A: 16 %
